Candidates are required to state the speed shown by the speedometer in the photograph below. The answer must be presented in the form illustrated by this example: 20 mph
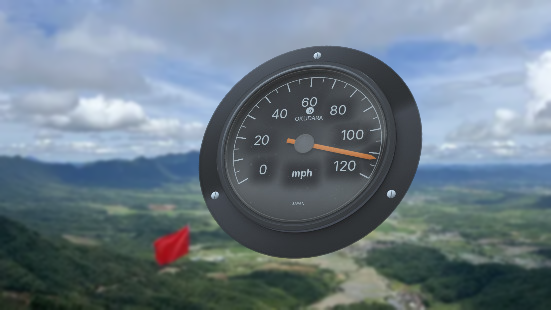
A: 112.5 mph
